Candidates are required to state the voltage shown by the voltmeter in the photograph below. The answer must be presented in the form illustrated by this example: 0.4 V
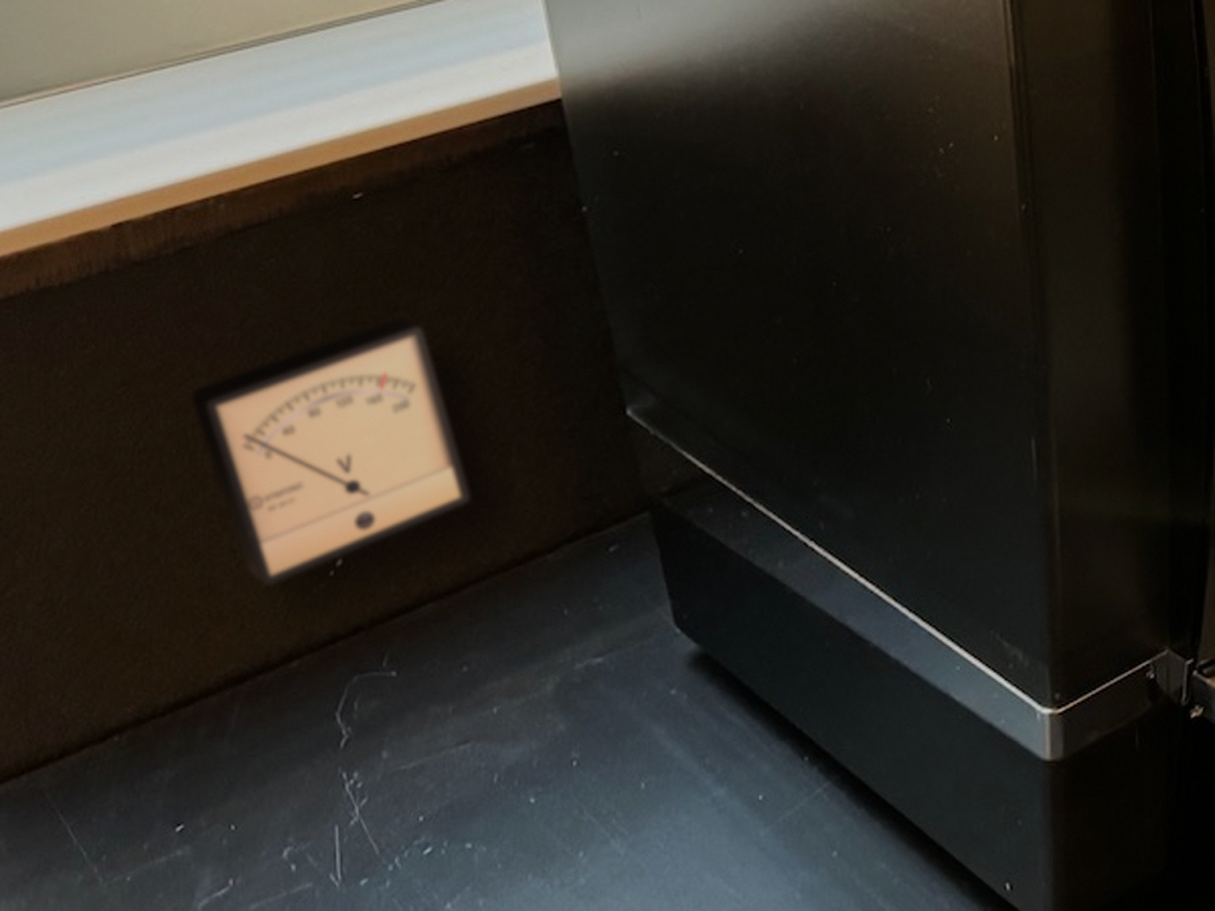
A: 10 V
